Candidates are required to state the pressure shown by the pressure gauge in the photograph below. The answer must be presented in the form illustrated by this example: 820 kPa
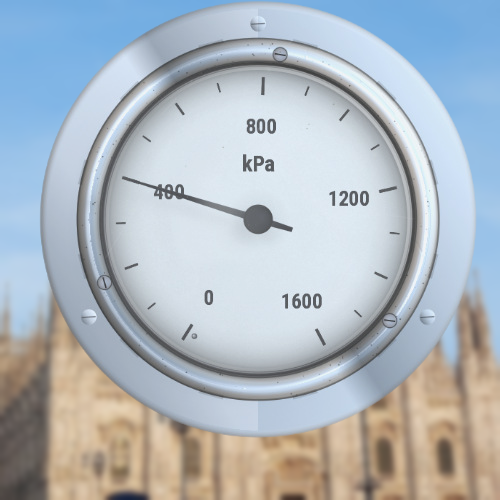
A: 400 kPa
